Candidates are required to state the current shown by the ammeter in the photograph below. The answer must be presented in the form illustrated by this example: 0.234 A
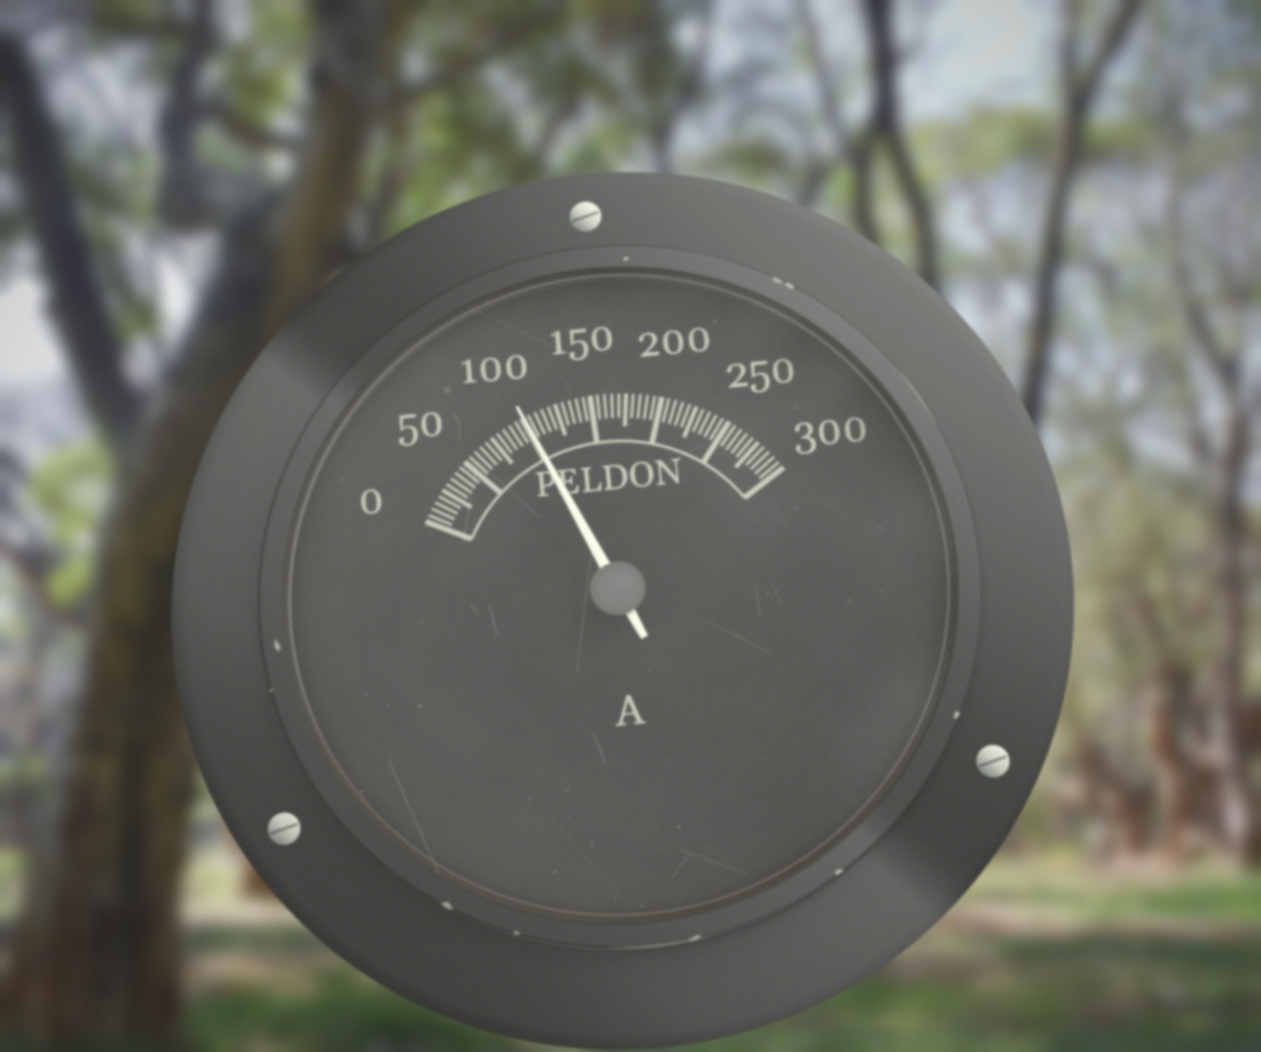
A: 100 A
